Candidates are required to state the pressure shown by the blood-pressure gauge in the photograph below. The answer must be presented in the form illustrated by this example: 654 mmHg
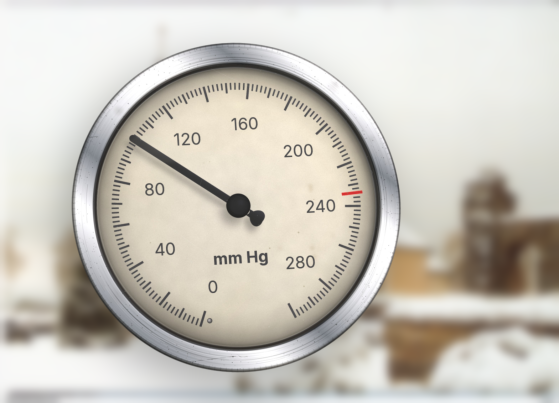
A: 100 mmHg
